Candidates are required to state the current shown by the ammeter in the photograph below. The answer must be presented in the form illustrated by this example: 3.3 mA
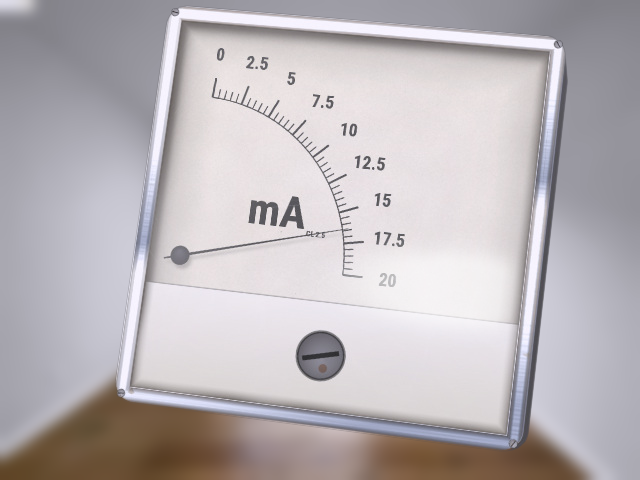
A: 16.5 mA
